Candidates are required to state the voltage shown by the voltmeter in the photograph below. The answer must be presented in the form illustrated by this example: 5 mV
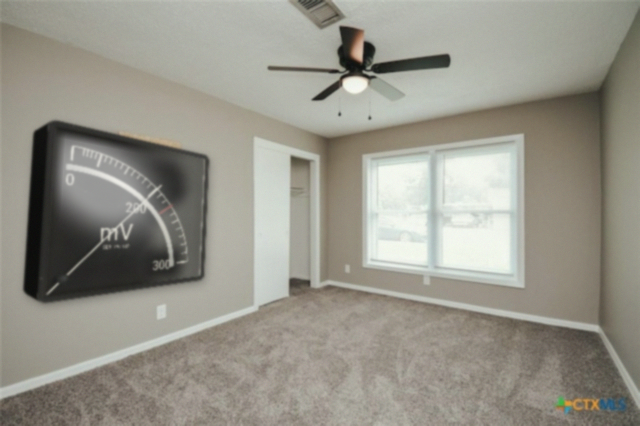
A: 200 mV
